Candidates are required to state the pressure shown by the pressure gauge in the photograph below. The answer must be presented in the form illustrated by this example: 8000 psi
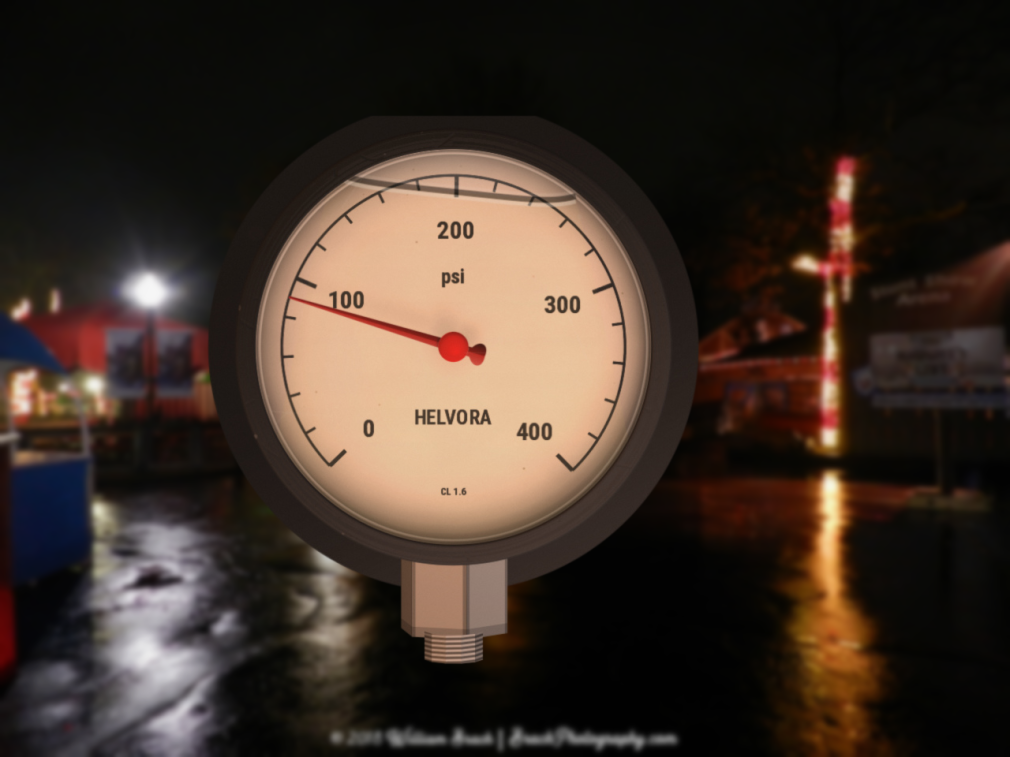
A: 90 psi
